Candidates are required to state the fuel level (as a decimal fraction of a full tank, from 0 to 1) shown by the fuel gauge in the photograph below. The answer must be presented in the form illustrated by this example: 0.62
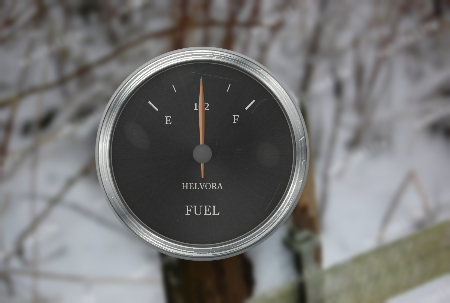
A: 0.5
